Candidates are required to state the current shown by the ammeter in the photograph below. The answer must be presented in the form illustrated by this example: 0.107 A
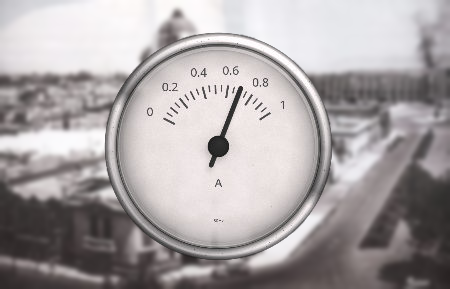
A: 0.7 A
